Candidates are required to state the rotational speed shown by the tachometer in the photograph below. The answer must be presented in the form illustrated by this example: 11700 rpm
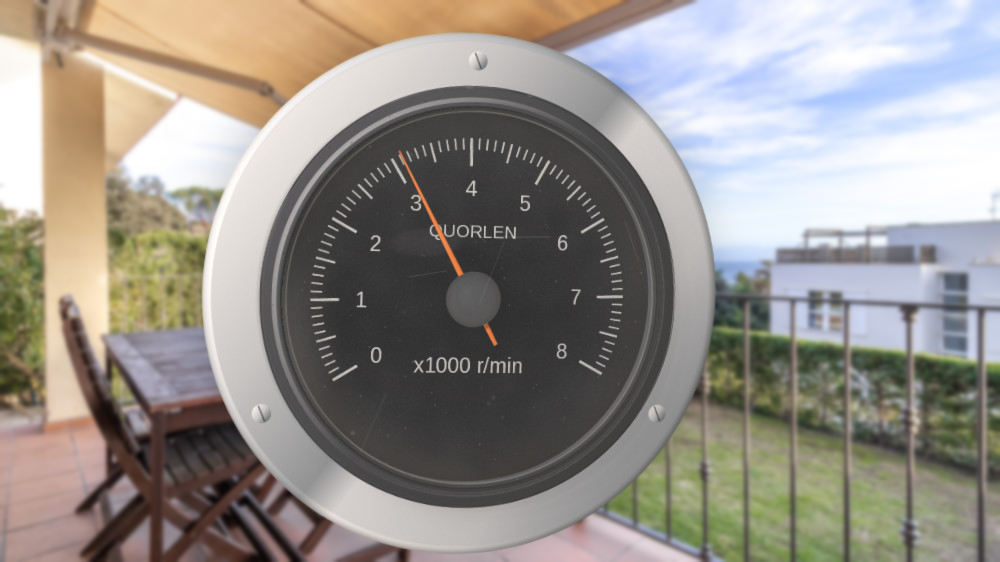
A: 3100 rpm
